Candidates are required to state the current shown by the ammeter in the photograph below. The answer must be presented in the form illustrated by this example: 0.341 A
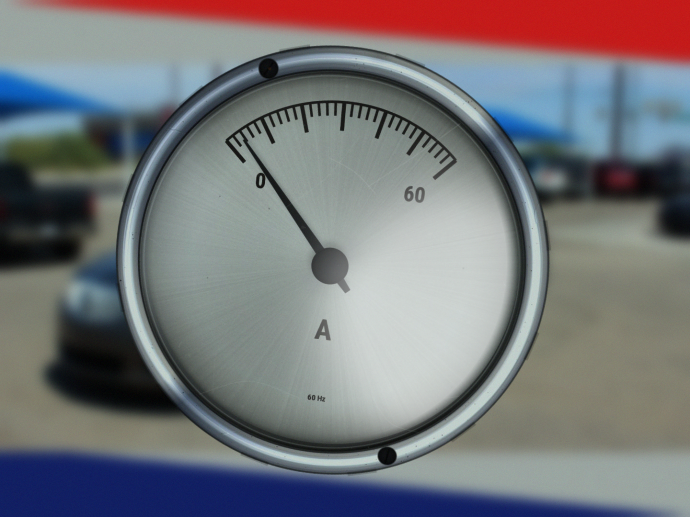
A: 4 A
